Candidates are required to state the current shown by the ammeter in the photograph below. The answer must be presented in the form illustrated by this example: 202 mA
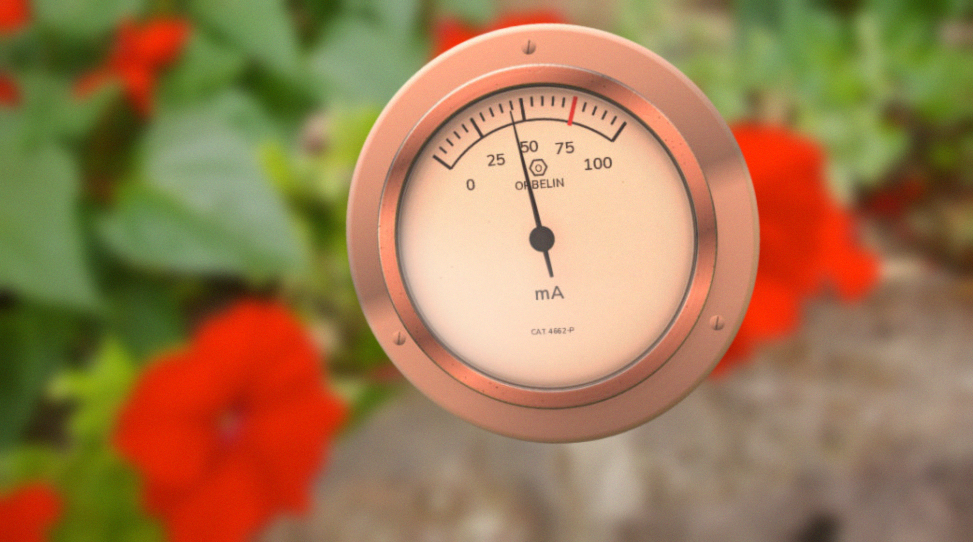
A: 45 mA
